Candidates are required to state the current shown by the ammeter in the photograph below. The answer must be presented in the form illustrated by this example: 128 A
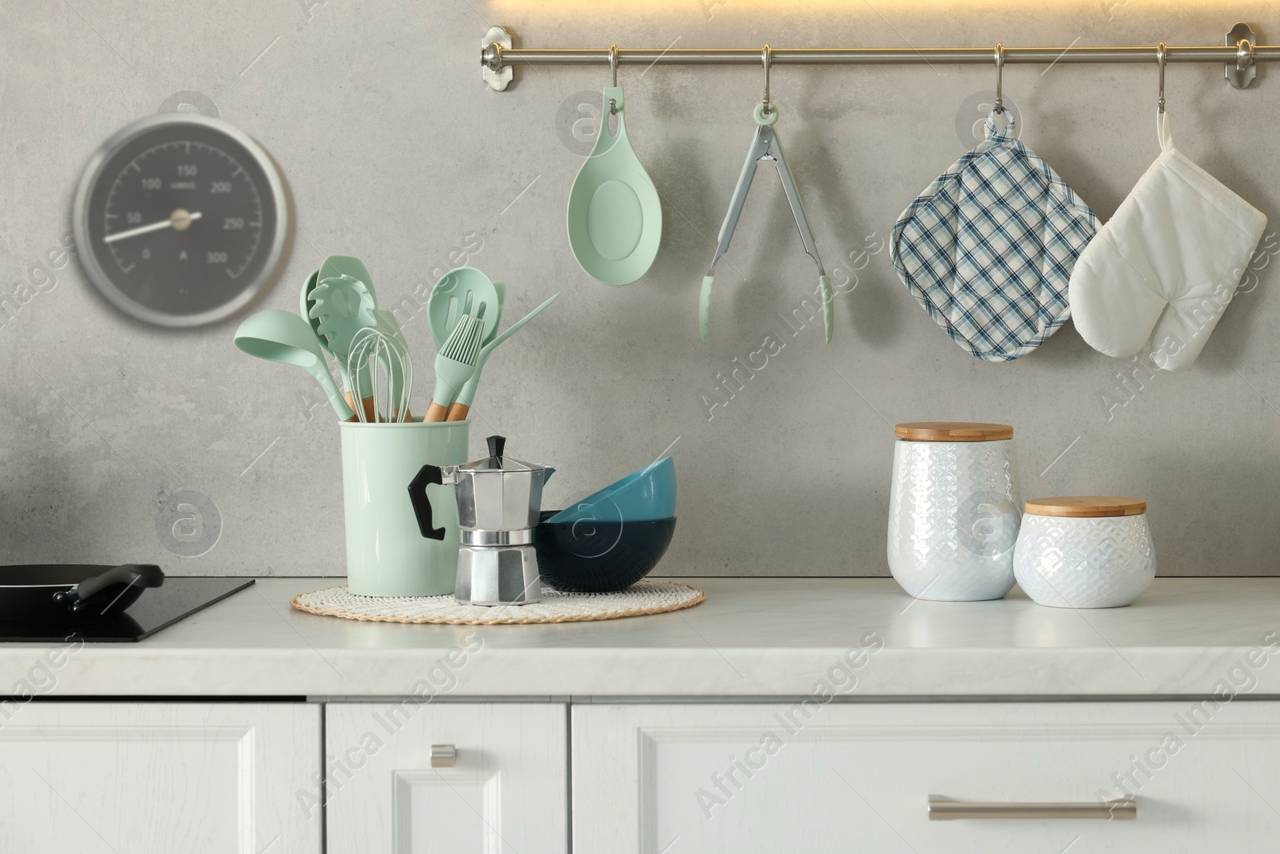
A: 30 A
